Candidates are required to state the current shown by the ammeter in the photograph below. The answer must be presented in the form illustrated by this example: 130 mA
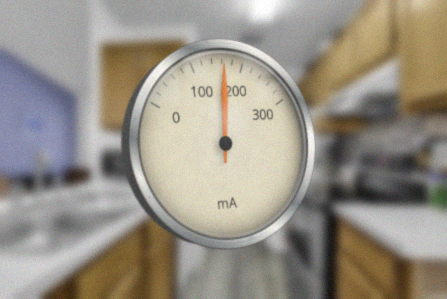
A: 160 mA
